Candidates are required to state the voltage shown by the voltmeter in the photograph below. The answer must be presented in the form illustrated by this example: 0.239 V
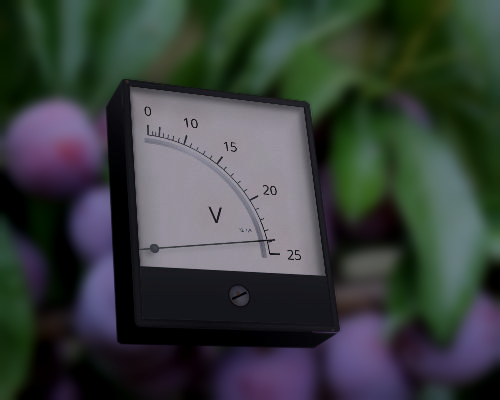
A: 24 V
